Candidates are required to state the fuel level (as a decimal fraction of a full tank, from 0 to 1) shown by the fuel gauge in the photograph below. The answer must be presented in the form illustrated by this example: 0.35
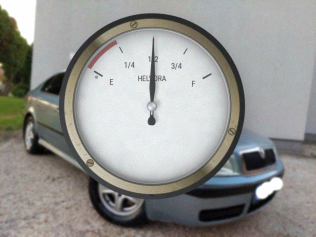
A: 0.5
